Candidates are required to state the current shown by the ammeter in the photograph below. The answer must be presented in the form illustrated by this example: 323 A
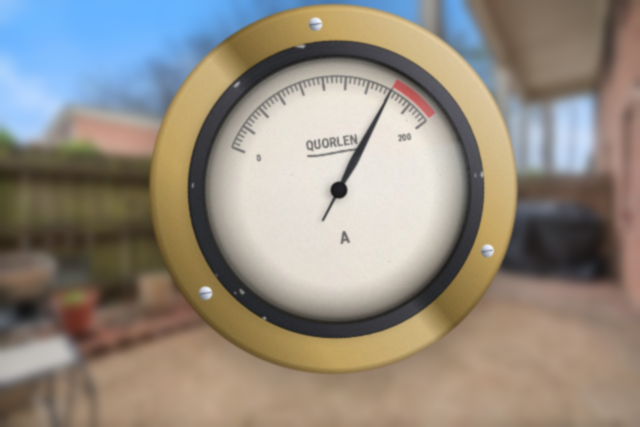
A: 160 A
